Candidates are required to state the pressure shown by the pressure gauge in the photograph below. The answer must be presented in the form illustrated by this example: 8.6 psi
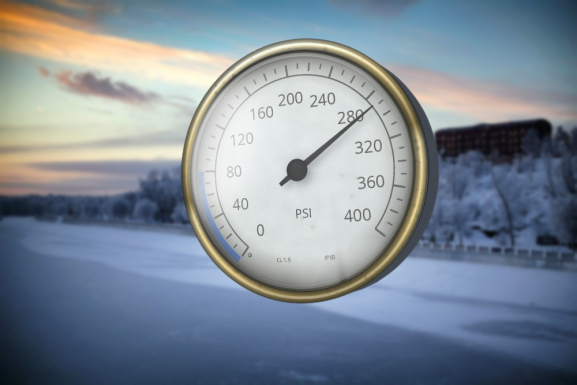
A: 290 psi
